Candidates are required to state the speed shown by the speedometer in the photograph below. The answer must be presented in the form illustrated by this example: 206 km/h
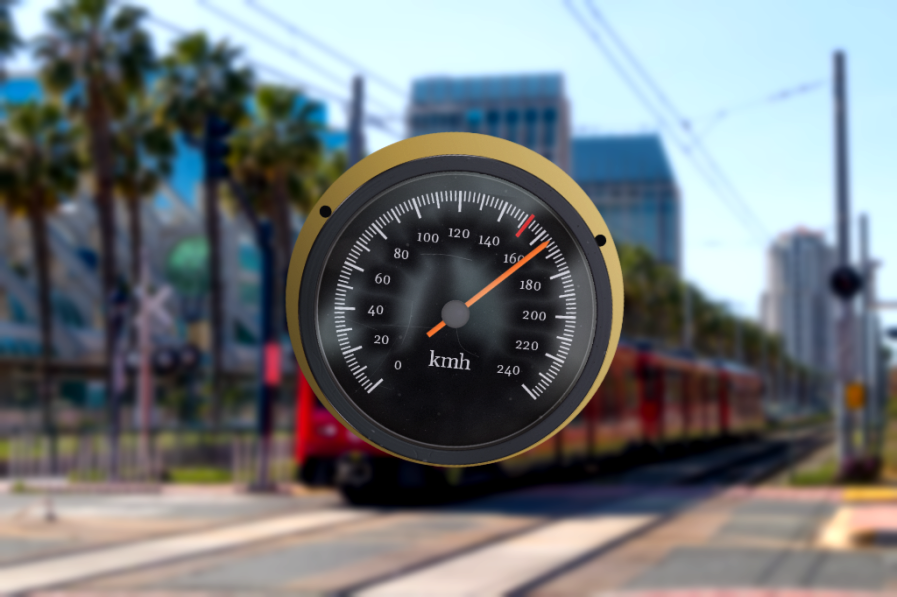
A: 164 km/h
